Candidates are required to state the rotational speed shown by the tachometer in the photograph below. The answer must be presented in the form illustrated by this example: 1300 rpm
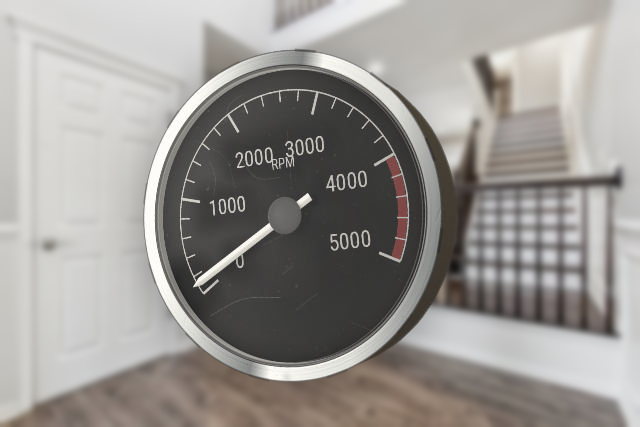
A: 100 rpm
